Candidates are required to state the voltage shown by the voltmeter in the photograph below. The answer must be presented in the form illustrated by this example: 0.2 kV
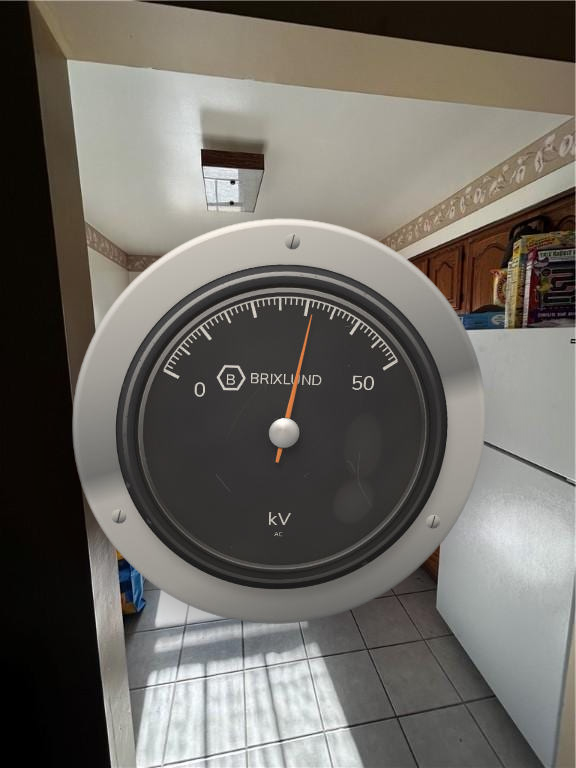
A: 31 kV
